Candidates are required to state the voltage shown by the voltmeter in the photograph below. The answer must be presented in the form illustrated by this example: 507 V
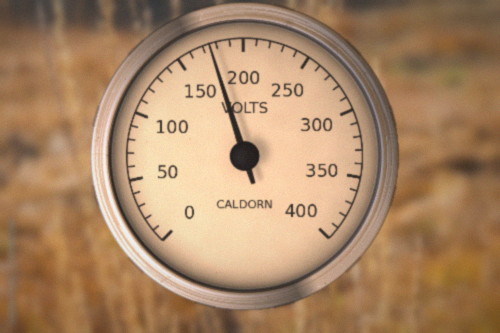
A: 175 V
